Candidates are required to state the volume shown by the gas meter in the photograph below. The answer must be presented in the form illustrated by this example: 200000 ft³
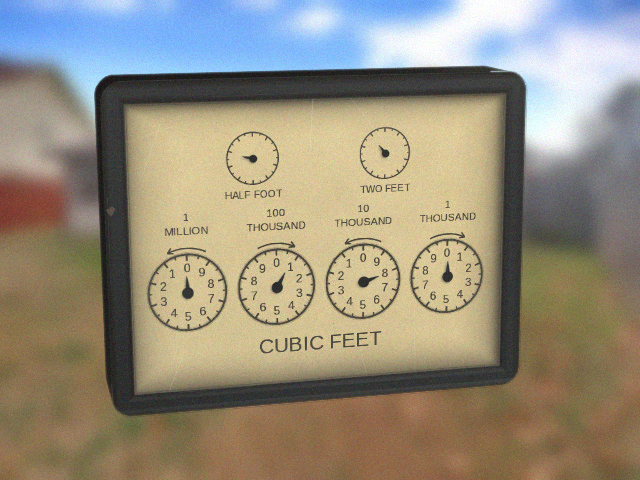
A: 8000 ft³
